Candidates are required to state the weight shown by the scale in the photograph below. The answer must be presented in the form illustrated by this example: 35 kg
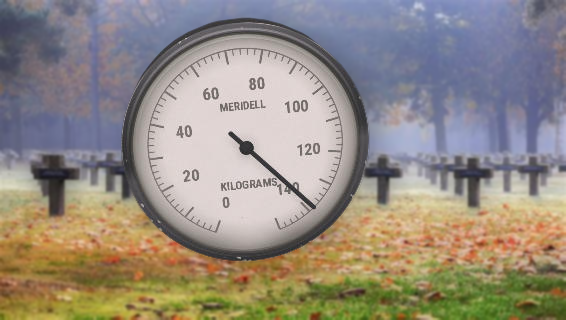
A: 138 kg
